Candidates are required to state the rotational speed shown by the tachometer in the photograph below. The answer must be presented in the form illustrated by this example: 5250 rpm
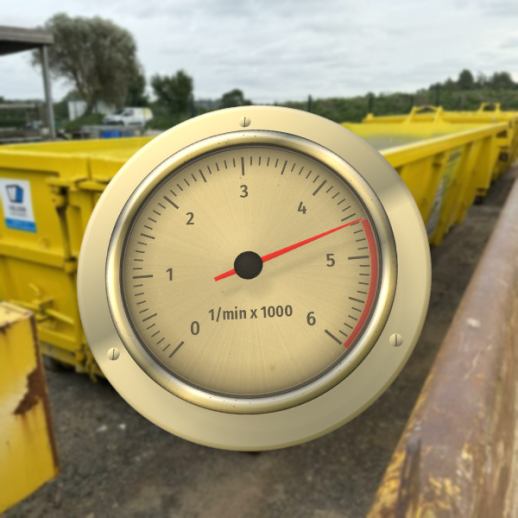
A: 4600 rpm
